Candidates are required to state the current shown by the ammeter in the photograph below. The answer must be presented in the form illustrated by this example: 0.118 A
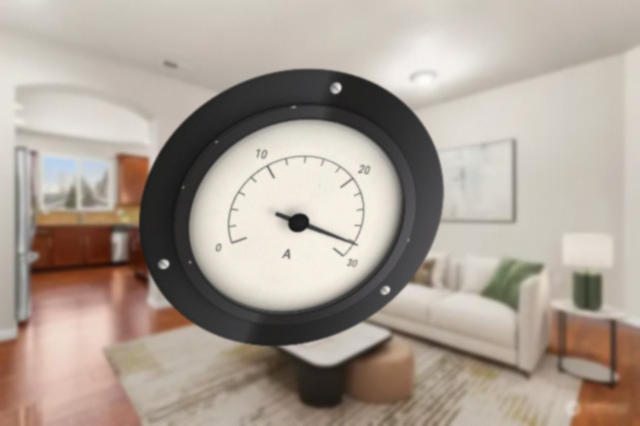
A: 28 A
